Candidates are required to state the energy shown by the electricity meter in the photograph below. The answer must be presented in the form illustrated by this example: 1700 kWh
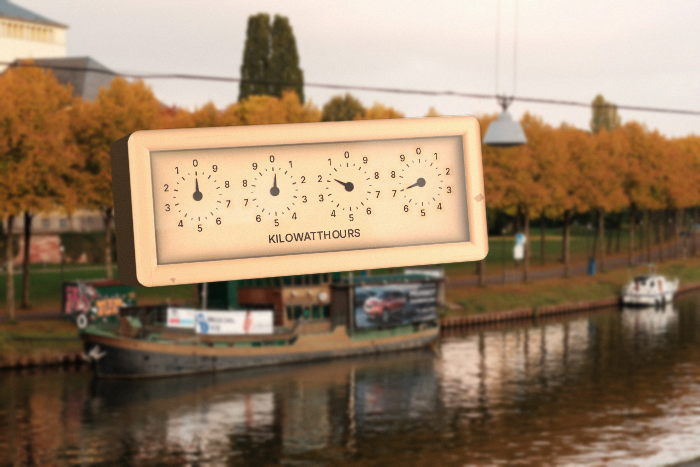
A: 17 kWh
